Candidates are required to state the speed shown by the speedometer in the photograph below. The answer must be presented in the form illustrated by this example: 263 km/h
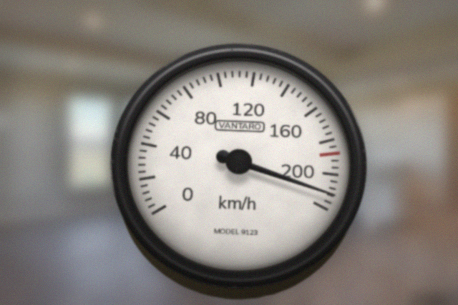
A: 212 km/h
